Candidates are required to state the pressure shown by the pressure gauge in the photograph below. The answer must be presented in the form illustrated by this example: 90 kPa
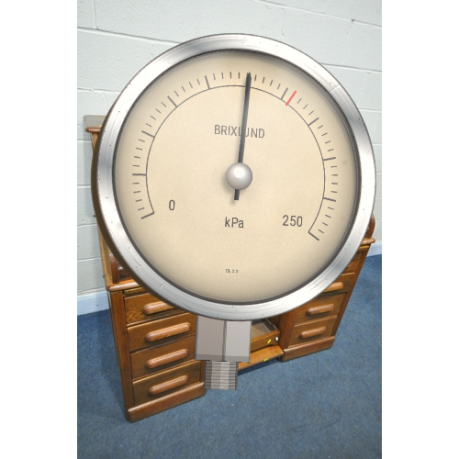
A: 125 kPa
